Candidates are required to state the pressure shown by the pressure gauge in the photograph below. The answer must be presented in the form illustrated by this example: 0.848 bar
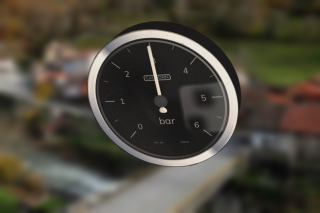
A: 3 bar
